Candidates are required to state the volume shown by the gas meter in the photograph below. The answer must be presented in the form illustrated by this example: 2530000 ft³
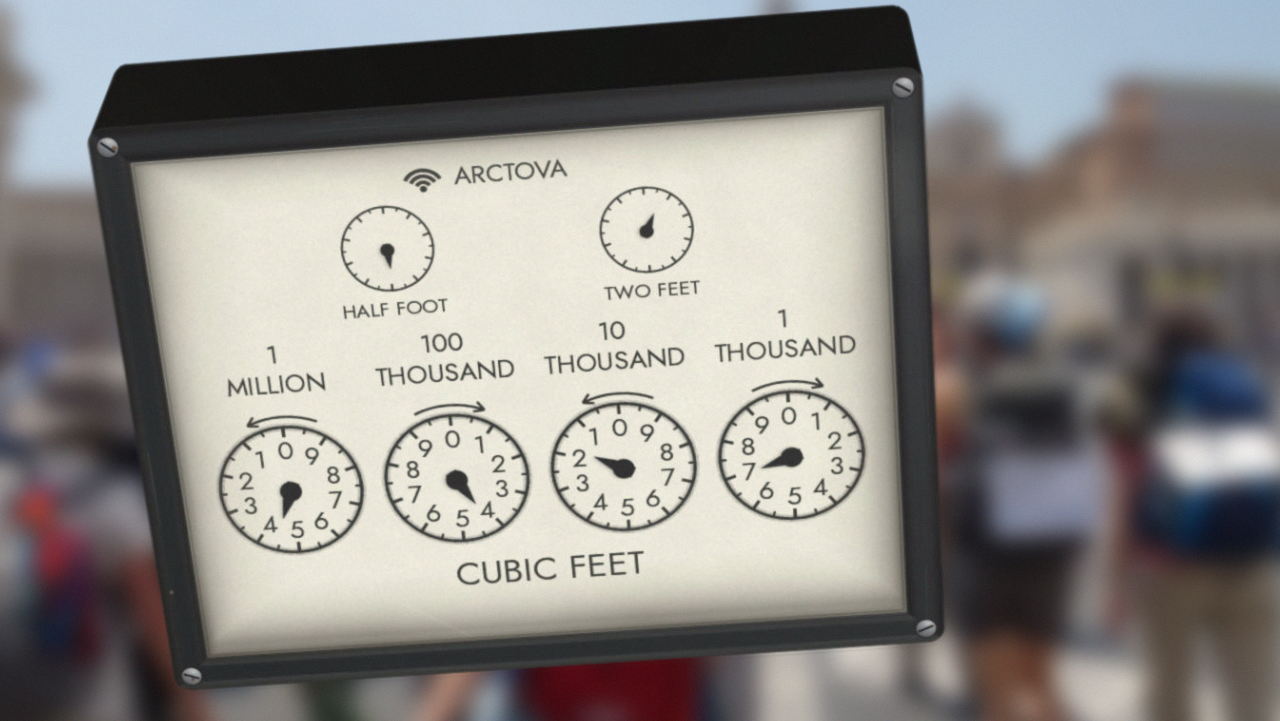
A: 441700 ft³
